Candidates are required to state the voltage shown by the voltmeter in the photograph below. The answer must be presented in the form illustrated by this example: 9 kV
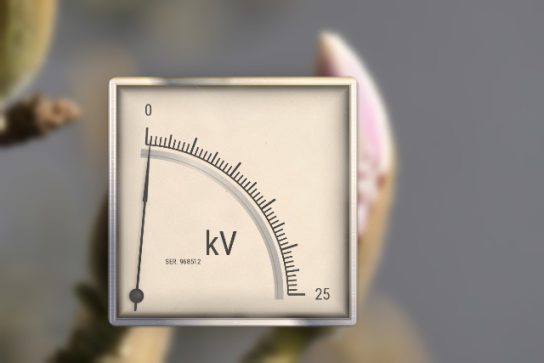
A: 0.5 kV
